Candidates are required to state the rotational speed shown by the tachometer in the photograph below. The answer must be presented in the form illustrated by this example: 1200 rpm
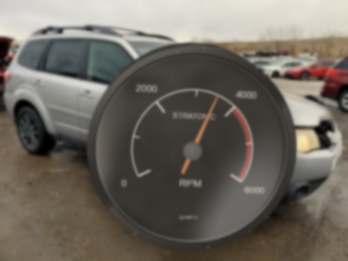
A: 3500 rpm
